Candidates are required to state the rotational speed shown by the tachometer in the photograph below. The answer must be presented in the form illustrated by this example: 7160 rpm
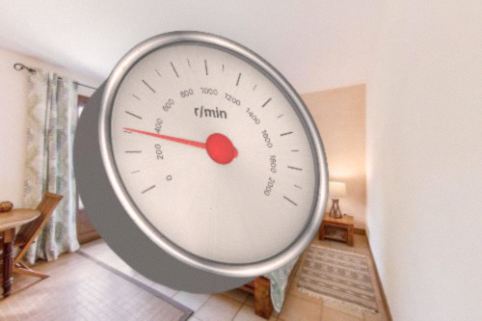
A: 300 rpm
